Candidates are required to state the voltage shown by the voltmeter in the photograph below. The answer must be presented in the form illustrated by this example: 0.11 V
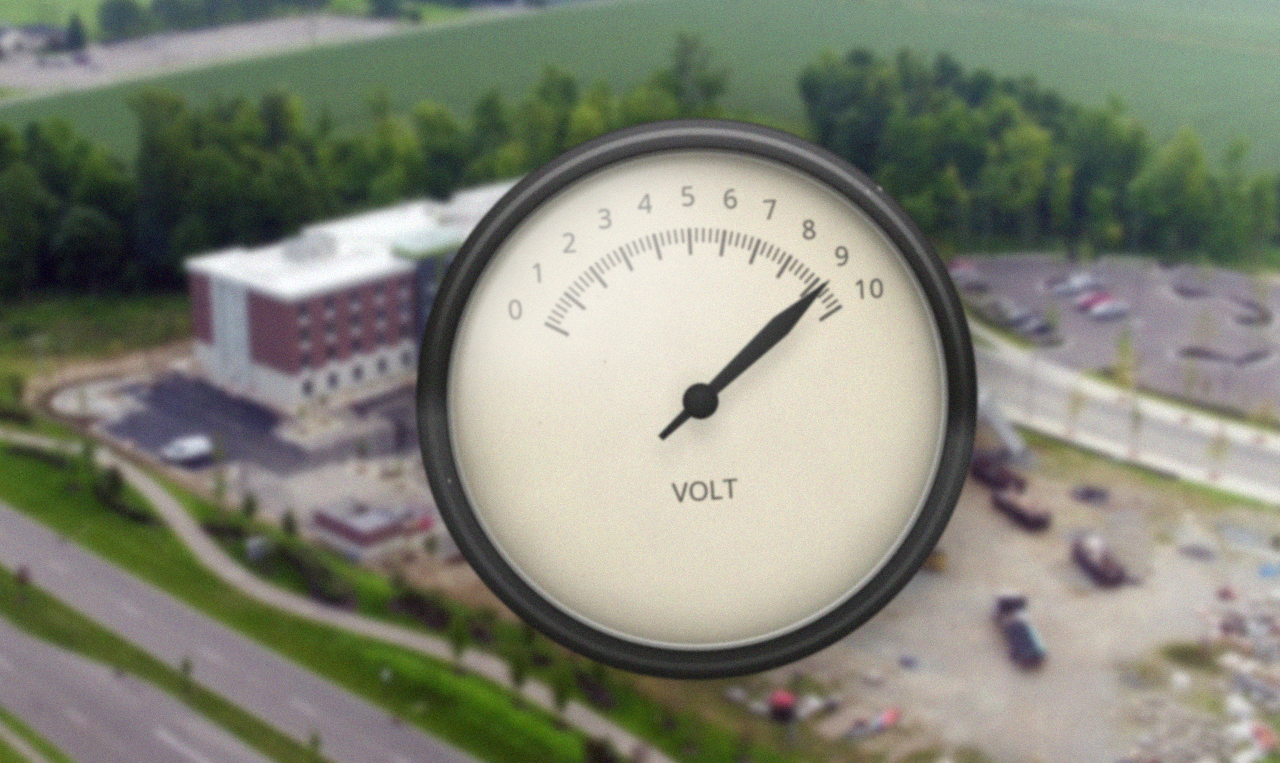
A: 9.2 V
